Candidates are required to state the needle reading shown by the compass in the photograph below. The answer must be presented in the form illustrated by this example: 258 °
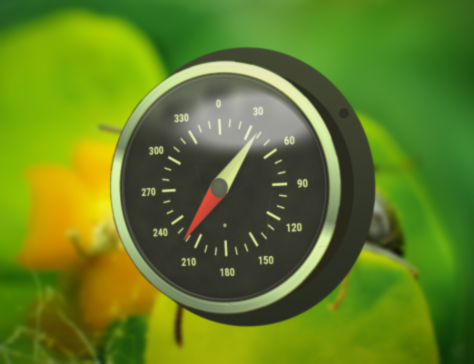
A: 220 °
